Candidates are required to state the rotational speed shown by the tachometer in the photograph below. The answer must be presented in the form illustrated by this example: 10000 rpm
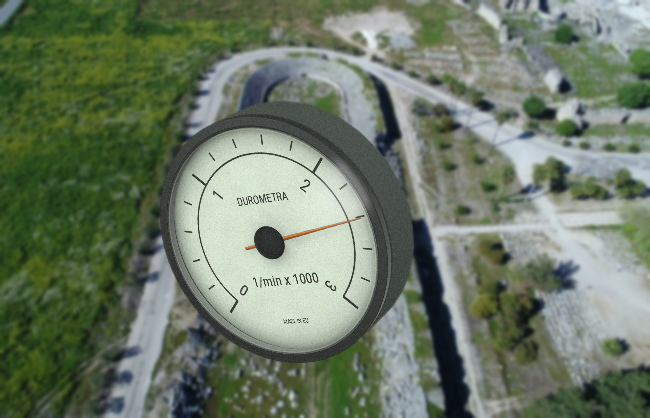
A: 2400 rpm
